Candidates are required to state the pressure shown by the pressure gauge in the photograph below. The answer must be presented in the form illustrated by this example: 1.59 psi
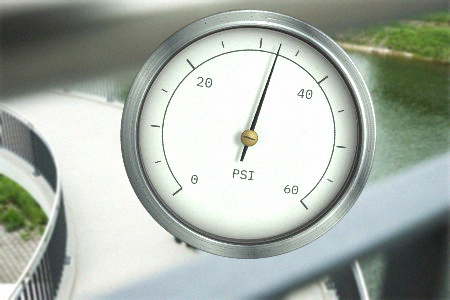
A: 32.5 psi
